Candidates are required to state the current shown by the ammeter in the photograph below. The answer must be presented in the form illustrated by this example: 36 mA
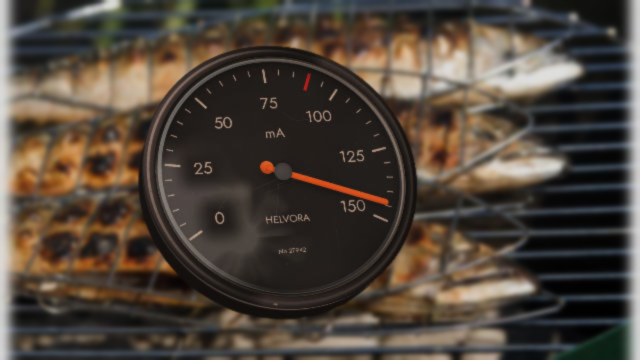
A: 145 mA
